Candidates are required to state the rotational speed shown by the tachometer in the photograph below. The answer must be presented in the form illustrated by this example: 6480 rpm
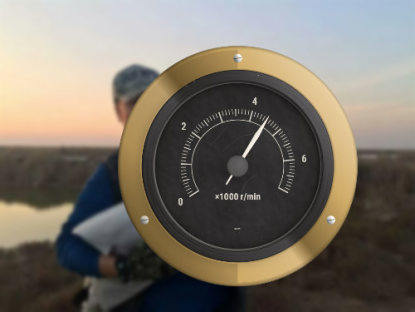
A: 4500 rpm
